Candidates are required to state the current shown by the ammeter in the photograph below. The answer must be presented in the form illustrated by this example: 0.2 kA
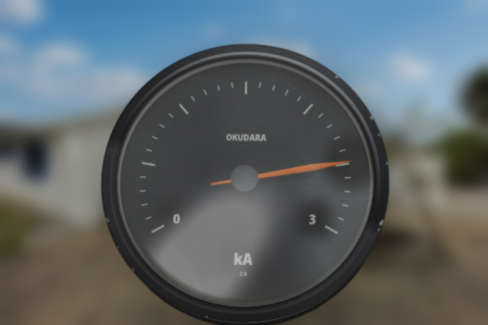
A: 2.5 kA
